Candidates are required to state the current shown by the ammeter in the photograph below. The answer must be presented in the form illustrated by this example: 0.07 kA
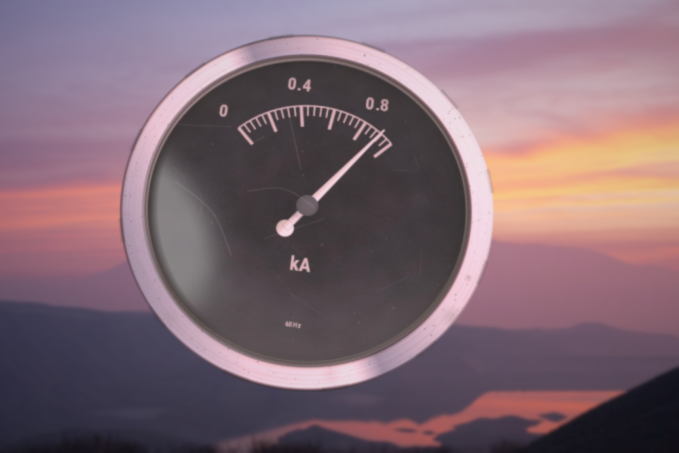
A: 0.92 kA
